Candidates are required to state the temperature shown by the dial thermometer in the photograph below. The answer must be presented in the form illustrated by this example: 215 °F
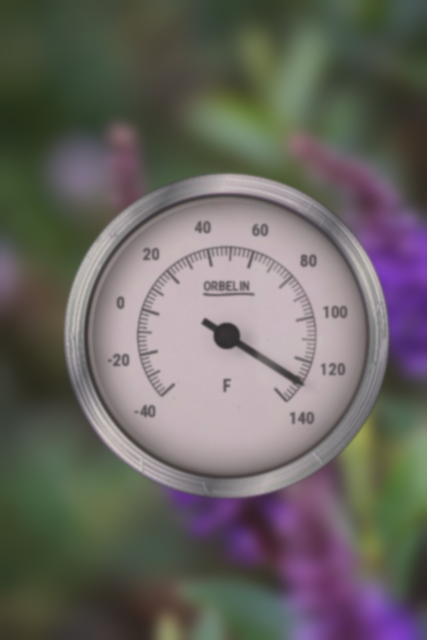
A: 130 °F
